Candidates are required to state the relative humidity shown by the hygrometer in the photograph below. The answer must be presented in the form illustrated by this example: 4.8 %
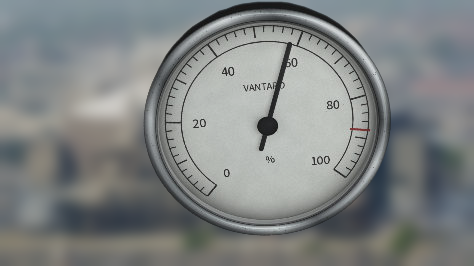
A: 58 %
